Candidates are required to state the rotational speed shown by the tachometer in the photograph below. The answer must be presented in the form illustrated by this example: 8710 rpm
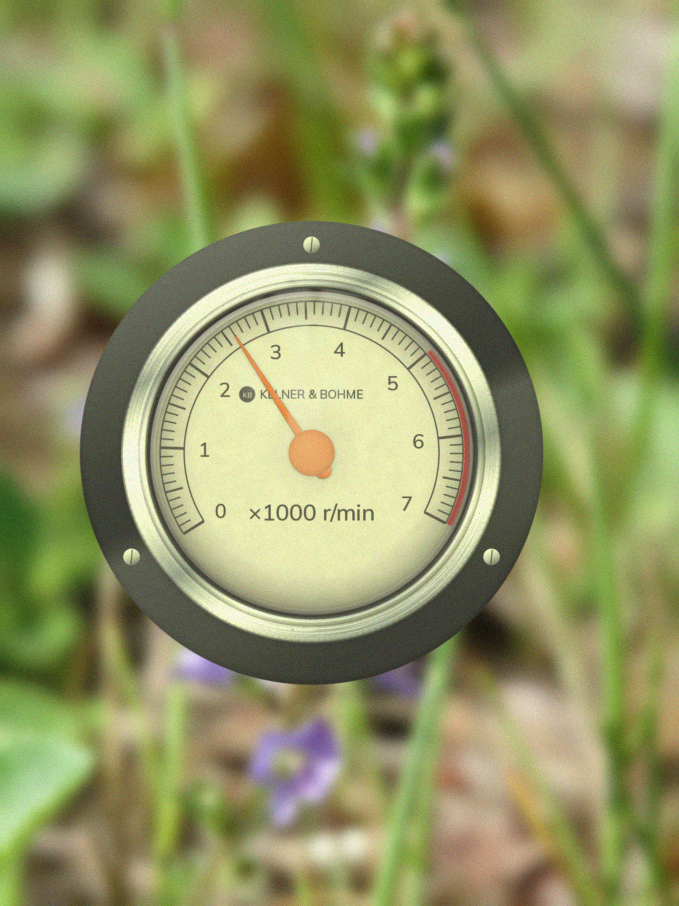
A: 2600 rpm
